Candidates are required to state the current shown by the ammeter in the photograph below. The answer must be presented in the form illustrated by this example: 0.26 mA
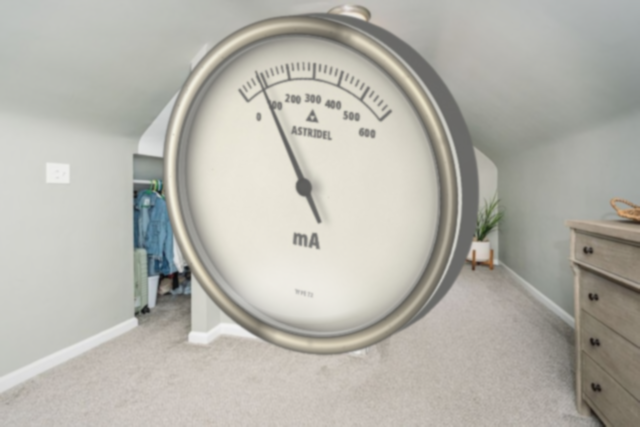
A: 100 mA
